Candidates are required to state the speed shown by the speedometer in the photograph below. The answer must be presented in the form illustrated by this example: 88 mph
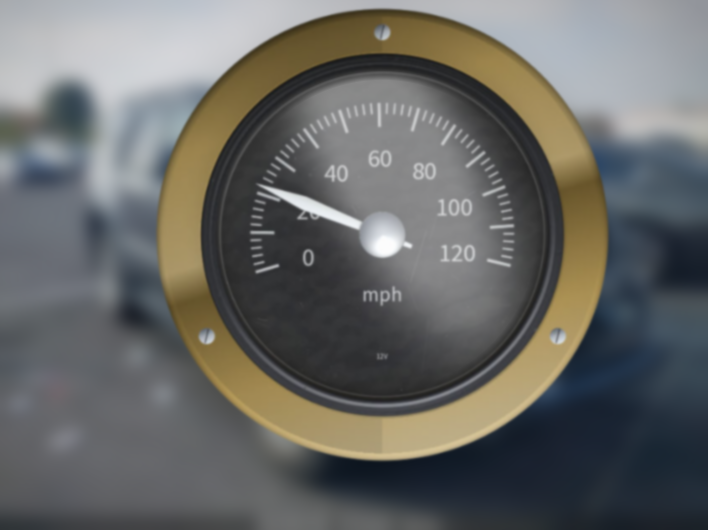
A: 22 mph
